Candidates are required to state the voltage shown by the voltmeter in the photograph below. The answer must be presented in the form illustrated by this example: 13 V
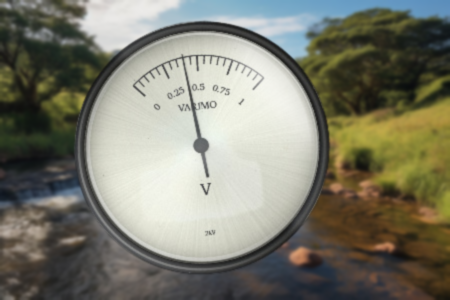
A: 0.4 V
